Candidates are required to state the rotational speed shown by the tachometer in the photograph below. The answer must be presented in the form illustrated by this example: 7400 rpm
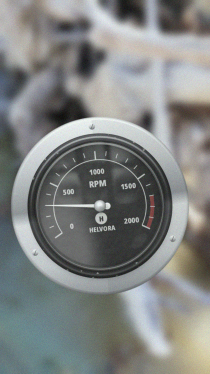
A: 300 rpm
